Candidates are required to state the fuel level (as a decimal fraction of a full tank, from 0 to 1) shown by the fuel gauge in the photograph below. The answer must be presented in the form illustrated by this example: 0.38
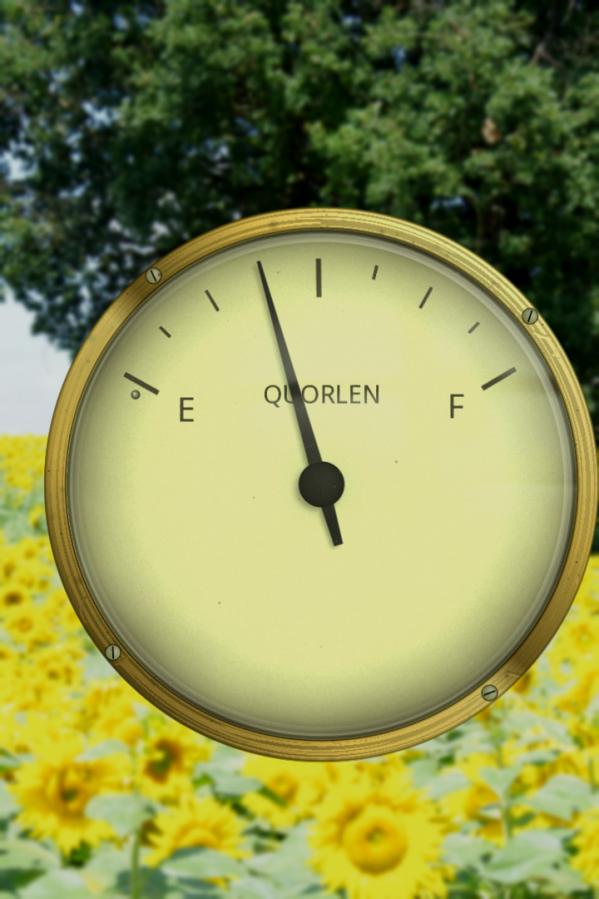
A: 0.375
